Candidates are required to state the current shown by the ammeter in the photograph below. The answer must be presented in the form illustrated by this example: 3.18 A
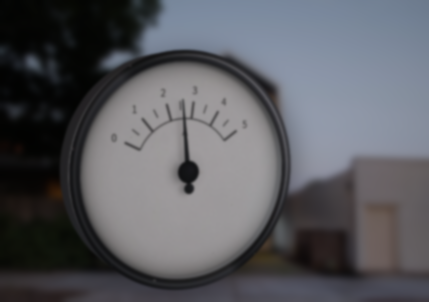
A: 2.5 A
